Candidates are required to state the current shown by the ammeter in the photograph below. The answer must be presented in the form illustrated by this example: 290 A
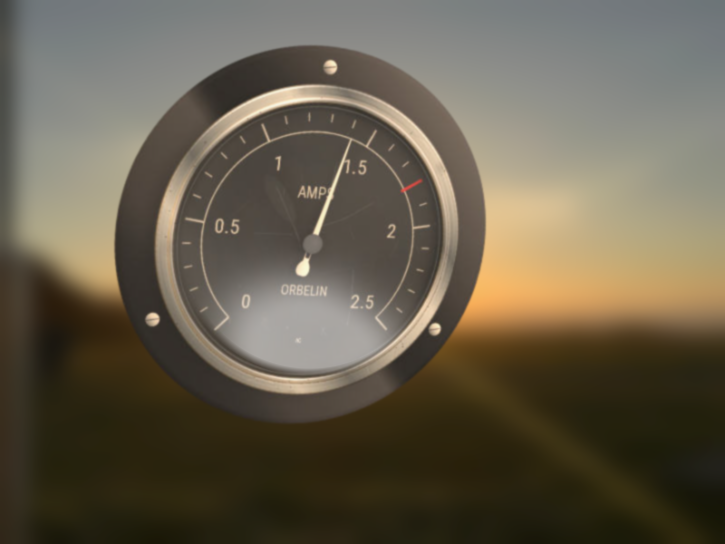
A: 1.4 A
